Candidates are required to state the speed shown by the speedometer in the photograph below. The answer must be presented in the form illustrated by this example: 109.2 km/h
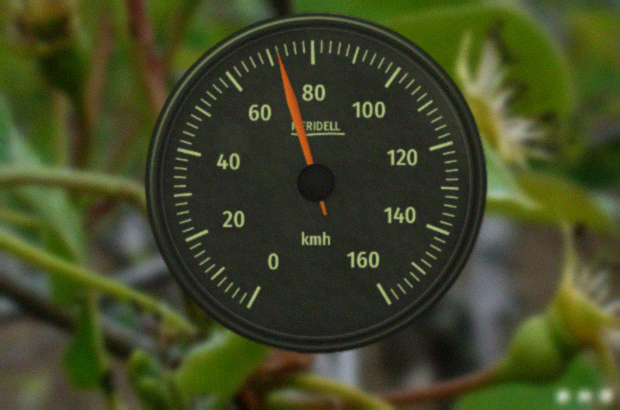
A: 72 km/h
